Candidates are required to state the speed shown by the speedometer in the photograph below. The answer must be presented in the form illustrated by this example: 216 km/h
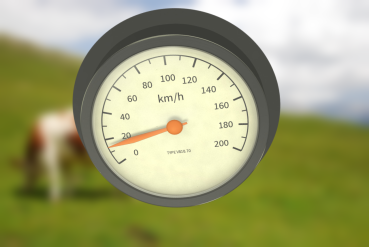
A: 15 km/h
